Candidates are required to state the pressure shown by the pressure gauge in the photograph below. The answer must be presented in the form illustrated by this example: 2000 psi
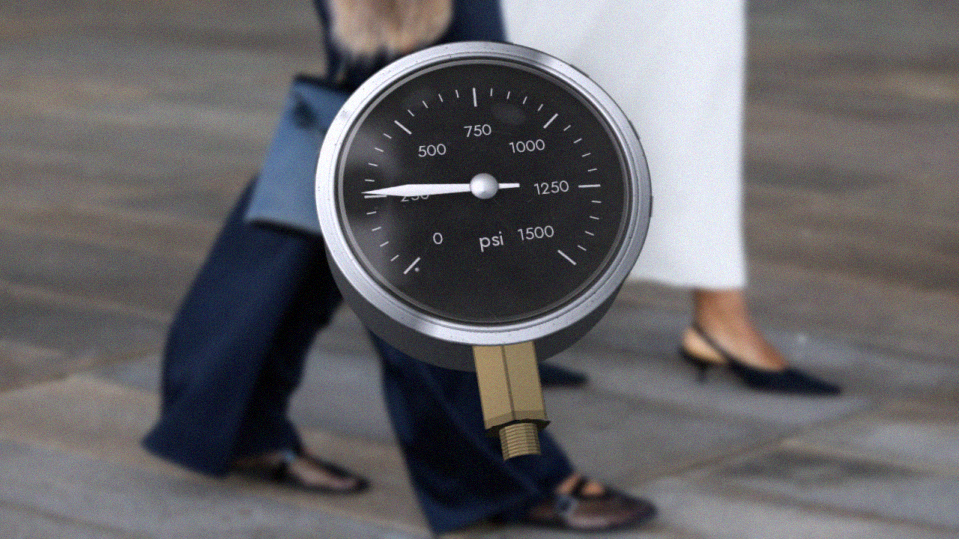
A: 250 psi
